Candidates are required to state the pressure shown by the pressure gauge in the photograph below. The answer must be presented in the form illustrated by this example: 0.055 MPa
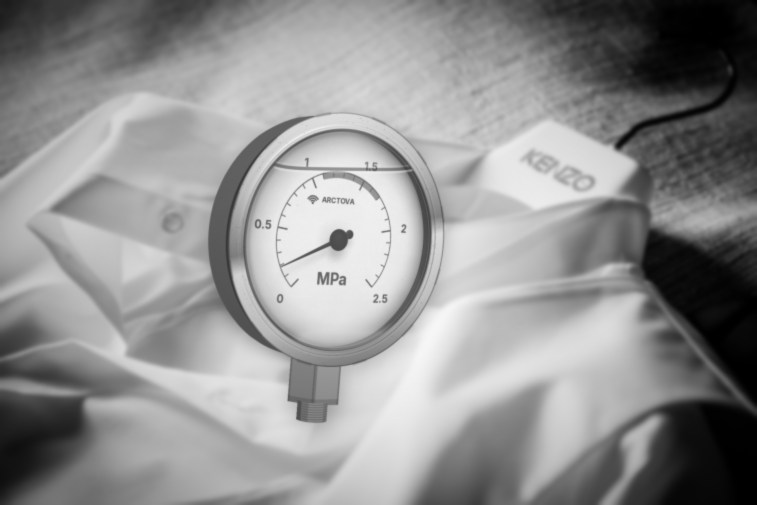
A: 0.2 MPa
